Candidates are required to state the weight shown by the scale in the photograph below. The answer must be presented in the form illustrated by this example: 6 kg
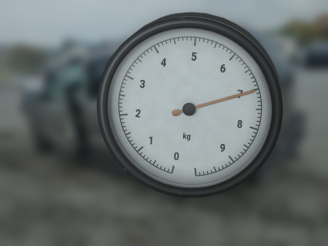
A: 7 kg
